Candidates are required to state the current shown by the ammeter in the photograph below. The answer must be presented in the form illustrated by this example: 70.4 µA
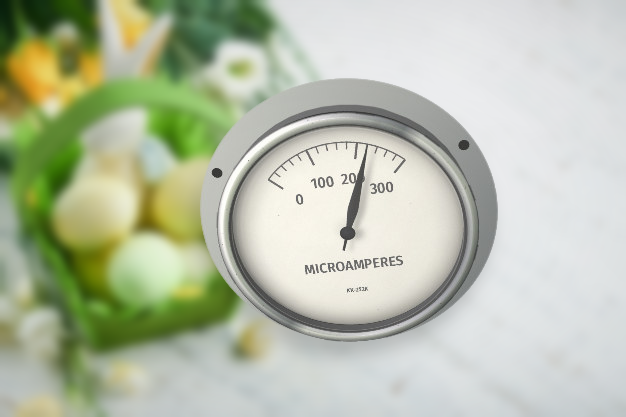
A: 220 µA
